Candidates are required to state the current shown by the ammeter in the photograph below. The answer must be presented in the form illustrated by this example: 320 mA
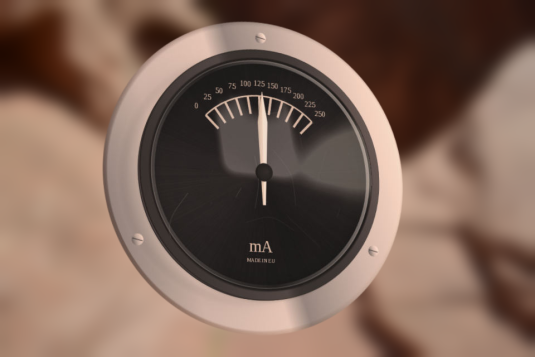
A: 125 mA
